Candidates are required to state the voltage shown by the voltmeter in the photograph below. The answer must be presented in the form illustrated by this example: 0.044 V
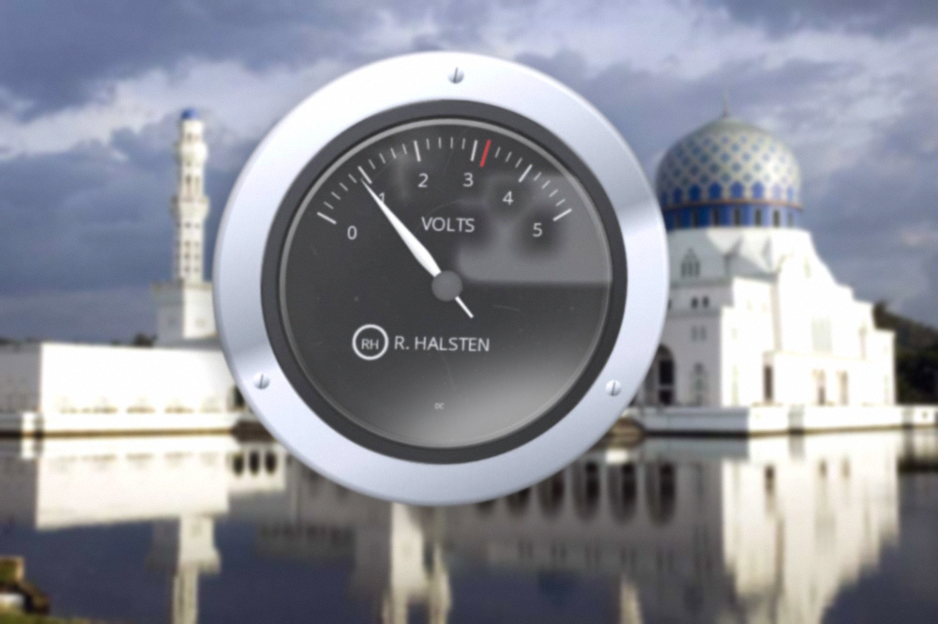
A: 0.9 V
